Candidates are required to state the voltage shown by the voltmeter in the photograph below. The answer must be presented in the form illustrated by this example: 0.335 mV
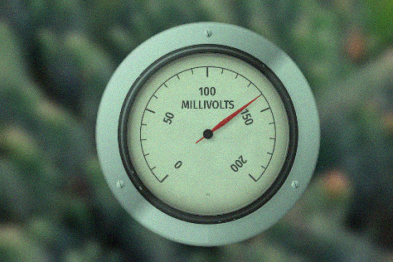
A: 140 mV
